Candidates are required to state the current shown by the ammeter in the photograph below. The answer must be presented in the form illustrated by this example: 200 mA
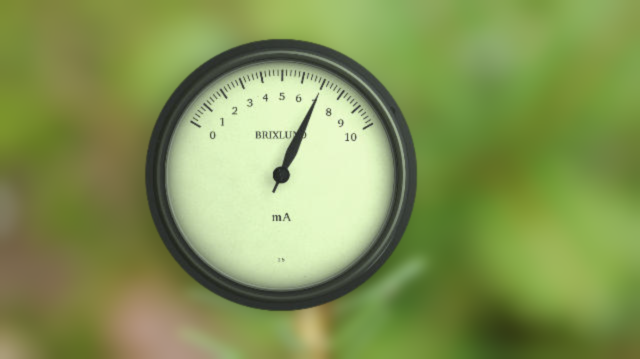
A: 7 mA
